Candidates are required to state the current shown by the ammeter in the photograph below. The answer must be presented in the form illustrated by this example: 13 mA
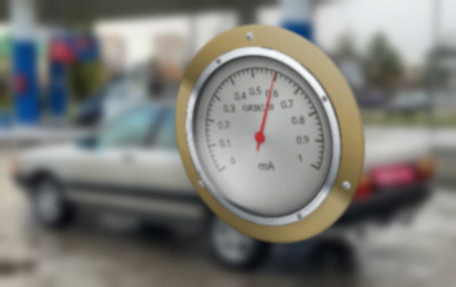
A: 0.6 mA
